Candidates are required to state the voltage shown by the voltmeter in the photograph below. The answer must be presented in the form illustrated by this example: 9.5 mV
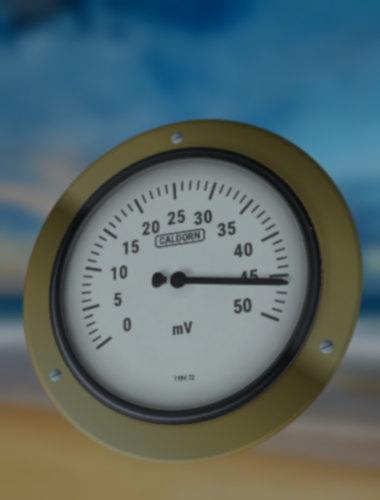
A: 46 mV
